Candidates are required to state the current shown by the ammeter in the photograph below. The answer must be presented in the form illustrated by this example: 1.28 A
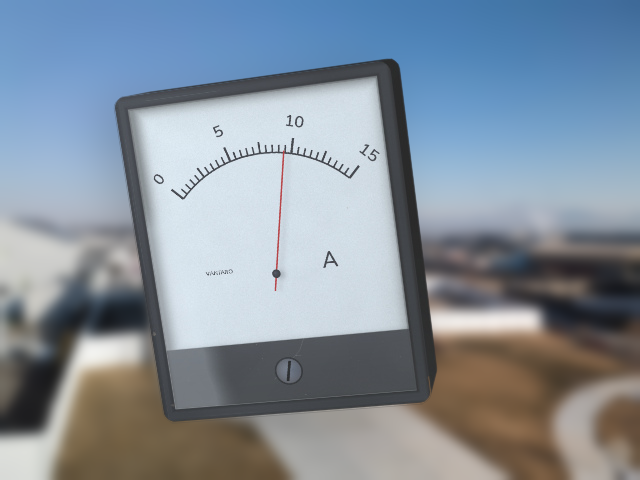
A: 9.5 A
